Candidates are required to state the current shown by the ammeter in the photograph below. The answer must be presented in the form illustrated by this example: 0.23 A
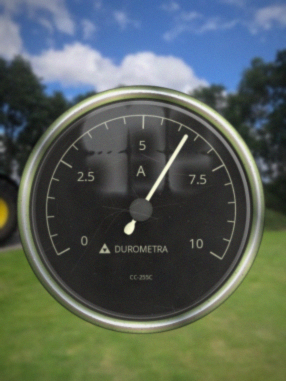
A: 6.25 A
